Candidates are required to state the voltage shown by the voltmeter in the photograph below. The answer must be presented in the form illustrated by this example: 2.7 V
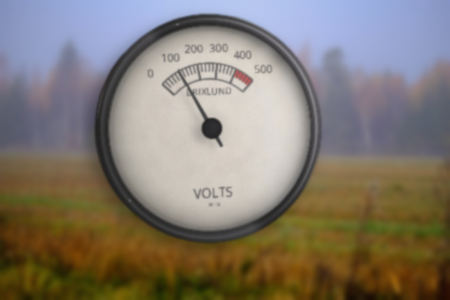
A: 100 V
